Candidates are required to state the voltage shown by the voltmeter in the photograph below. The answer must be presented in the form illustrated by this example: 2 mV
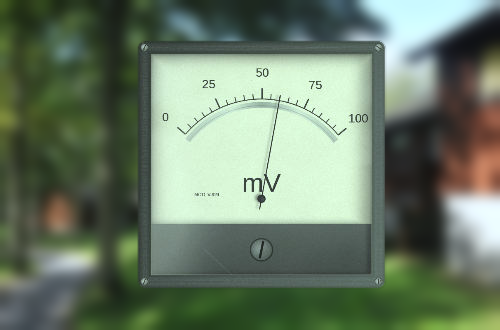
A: 60 mV
